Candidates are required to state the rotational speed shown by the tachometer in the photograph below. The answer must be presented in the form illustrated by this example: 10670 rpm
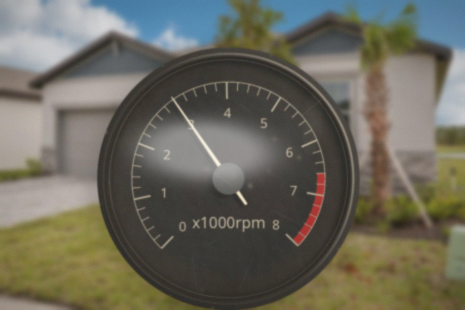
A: 3000 rpm
